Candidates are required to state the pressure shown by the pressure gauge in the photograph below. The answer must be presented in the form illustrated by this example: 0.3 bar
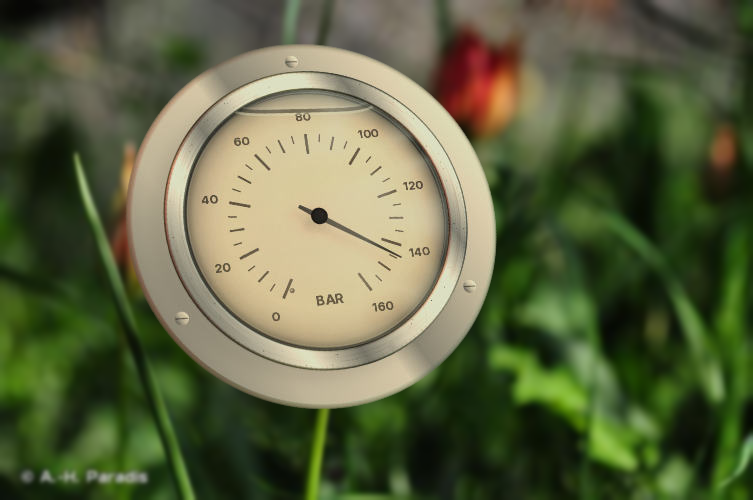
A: 145 bar
